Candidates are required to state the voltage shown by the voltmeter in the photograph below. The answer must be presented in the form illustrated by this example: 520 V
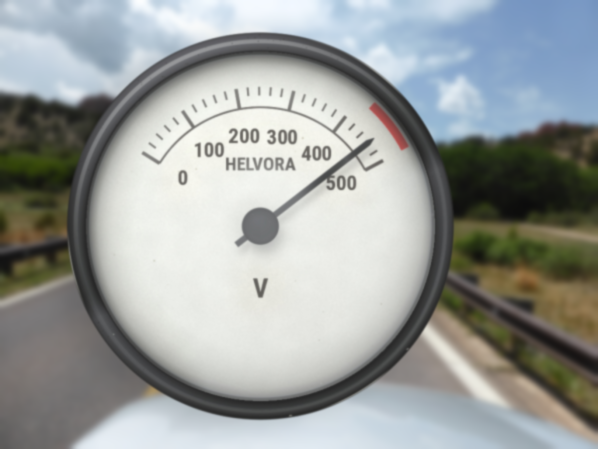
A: 460 V
